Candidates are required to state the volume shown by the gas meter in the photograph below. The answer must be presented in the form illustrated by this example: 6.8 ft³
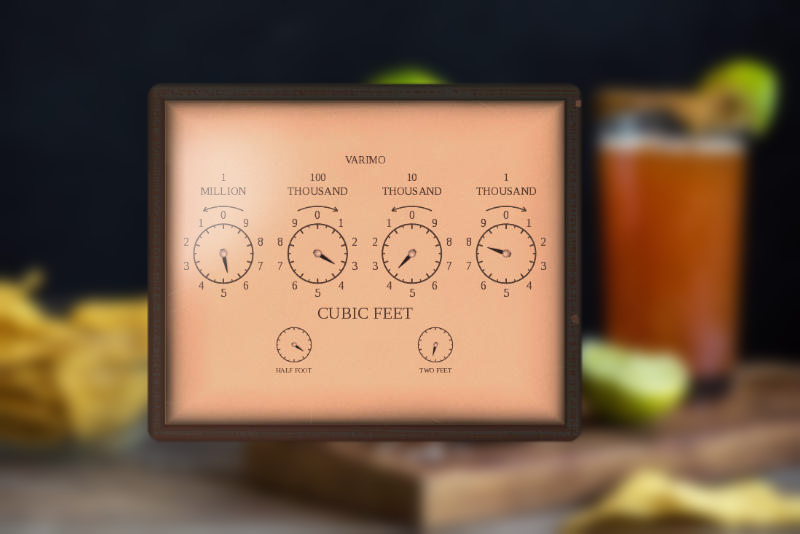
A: 533800 ft³
